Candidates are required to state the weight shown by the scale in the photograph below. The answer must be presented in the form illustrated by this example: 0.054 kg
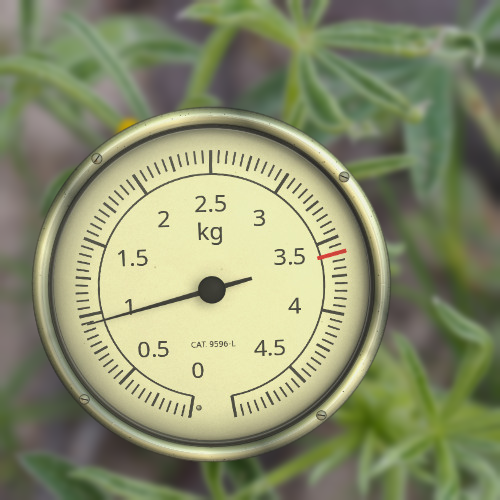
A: 0.95 kg
